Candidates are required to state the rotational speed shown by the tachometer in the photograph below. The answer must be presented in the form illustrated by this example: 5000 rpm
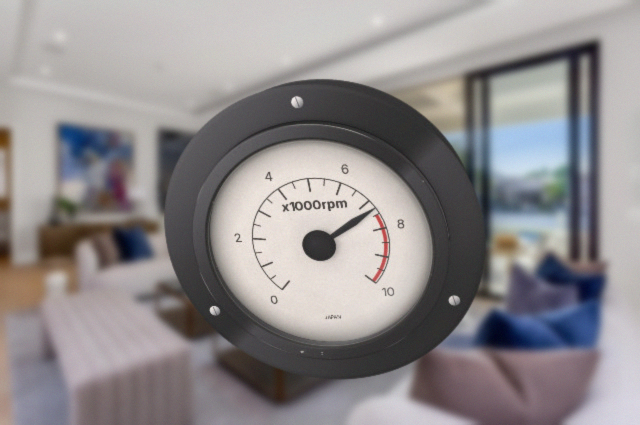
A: 7250 rpm
